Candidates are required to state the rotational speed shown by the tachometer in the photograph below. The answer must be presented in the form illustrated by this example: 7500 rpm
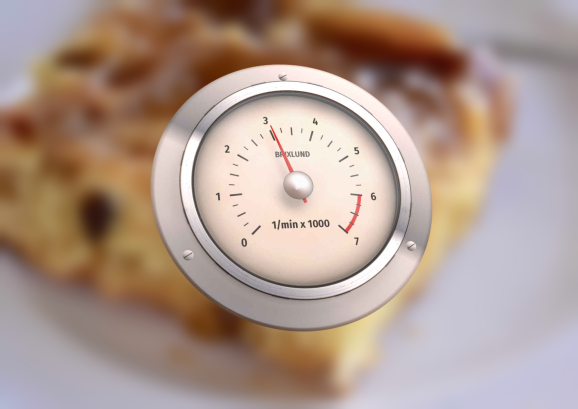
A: 3000 rpm
